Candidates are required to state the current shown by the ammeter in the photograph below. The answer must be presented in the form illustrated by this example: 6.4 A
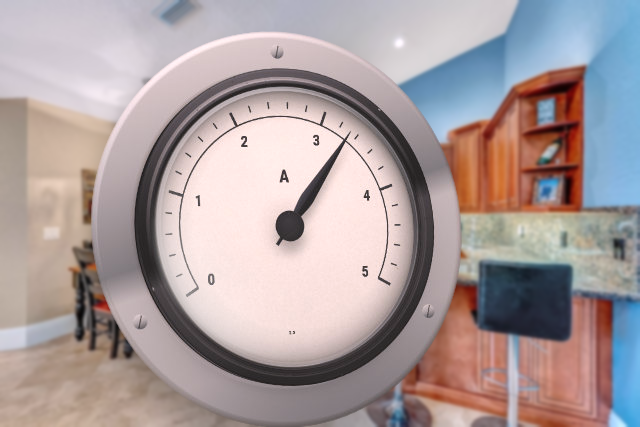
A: 3.3 A
